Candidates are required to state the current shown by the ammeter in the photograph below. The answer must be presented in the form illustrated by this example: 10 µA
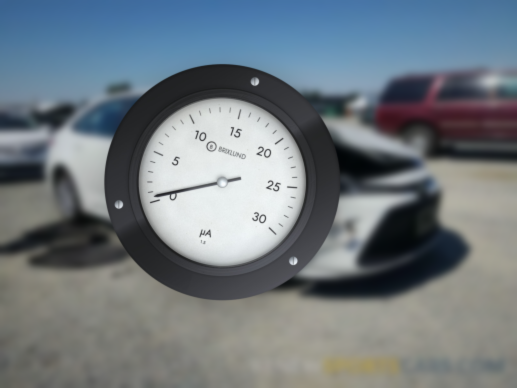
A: 0.5 µA
